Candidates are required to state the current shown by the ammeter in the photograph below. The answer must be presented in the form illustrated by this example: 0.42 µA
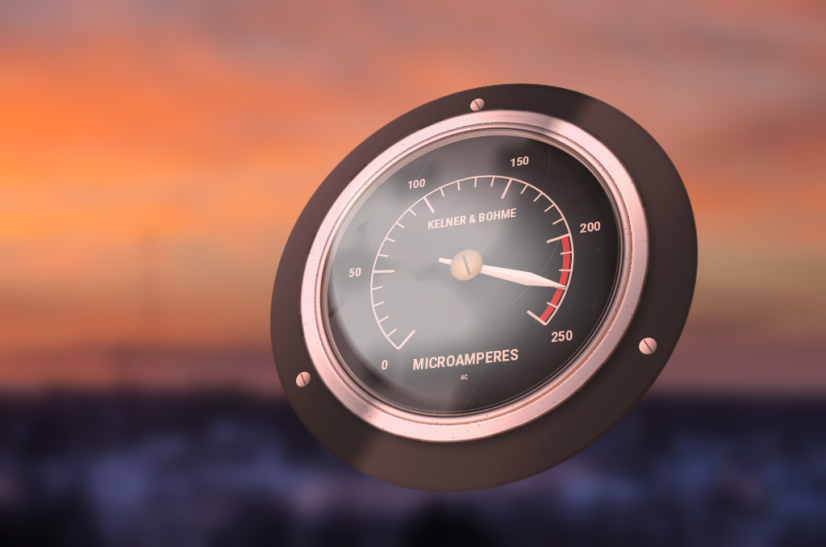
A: 230 µA
